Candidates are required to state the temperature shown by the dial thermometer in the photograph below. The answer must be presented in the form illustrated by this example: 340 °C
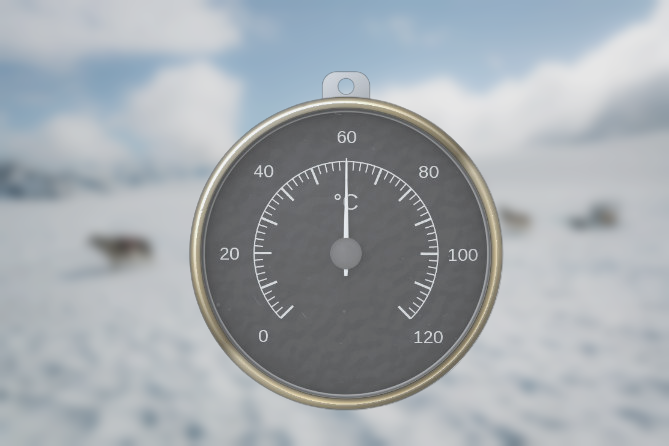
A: 60 °C
